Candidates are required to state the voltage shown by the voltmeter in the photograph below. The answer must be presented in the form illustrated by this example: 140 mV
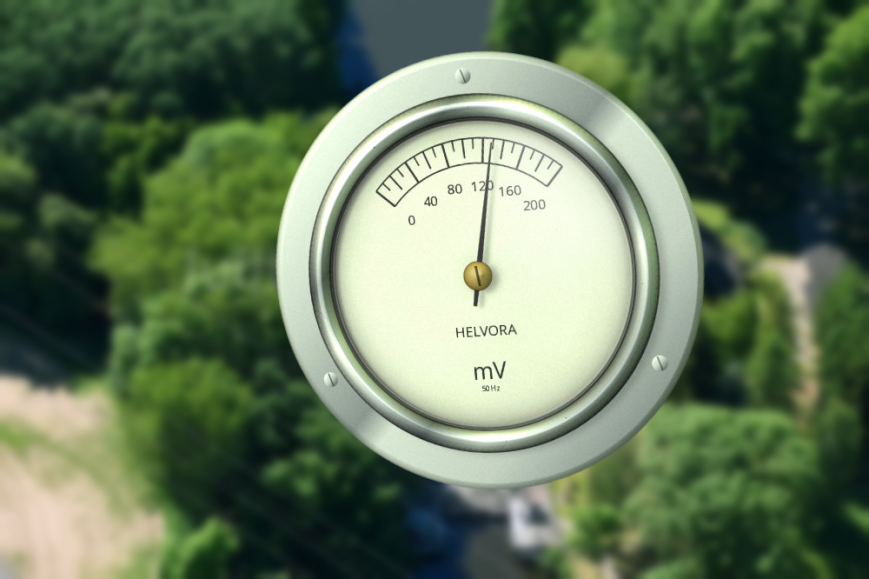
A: 130 mV
